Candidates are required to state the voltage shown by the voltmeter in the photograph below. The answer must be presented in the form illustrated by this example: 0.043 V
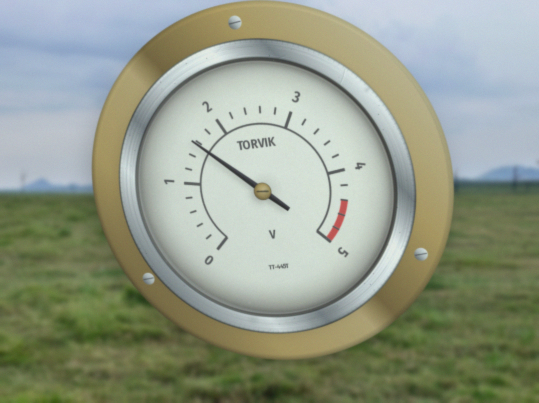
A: 1.6 V
